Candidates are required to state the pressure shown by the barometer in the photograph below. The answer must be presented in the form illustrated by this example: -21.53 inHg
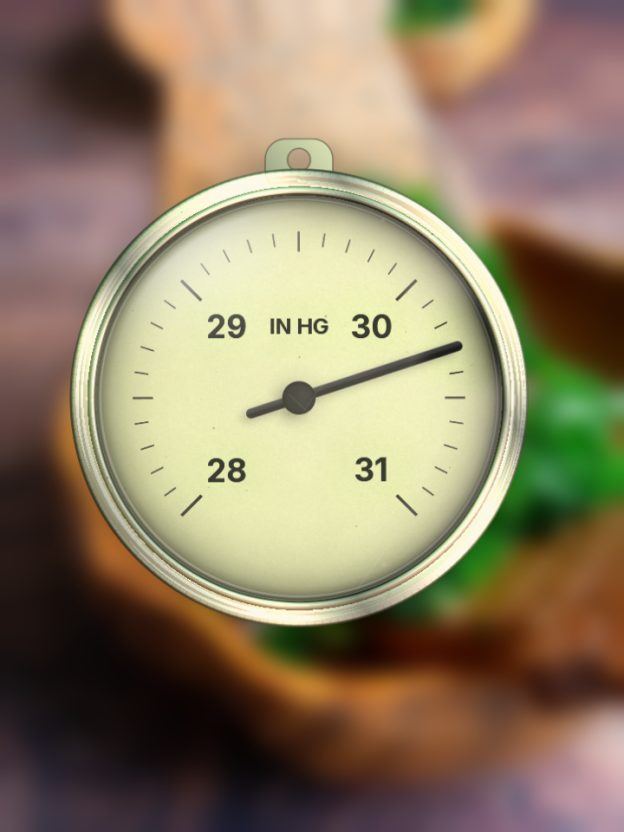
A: 30.3 inHg
